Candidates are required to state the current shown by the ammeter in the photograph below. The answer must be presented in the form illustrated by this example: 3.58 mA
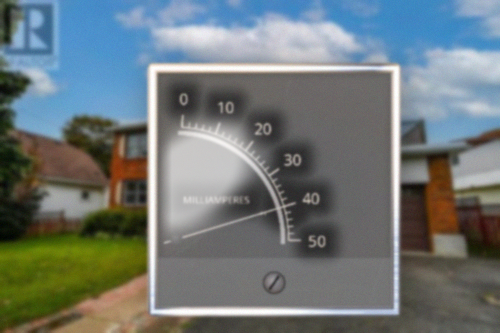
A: 40 mA
